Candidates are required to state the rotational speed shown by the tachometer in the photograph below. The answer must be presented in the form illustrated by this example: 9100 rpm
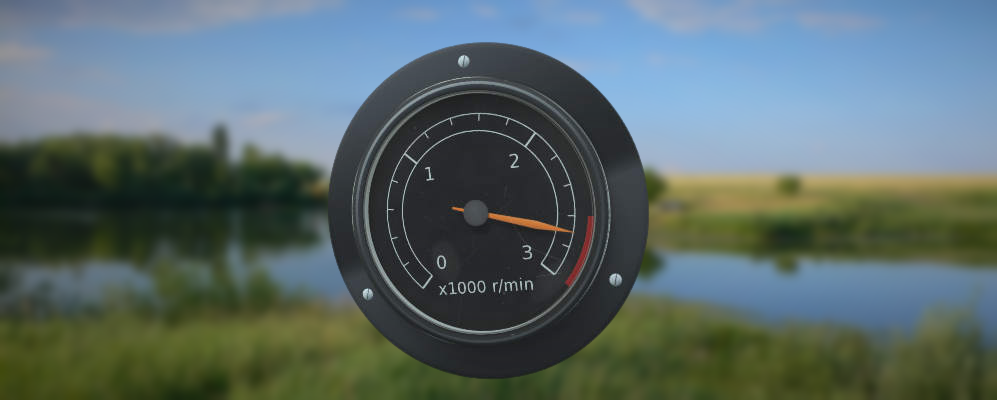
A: 2700 rpm
